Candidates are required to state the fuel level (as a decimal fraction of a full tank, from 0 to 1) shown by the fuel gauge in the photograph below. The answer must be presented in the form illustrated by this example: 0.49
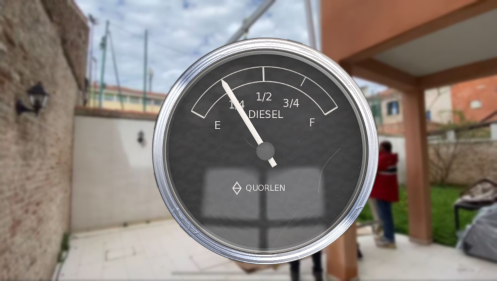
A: 0.25
